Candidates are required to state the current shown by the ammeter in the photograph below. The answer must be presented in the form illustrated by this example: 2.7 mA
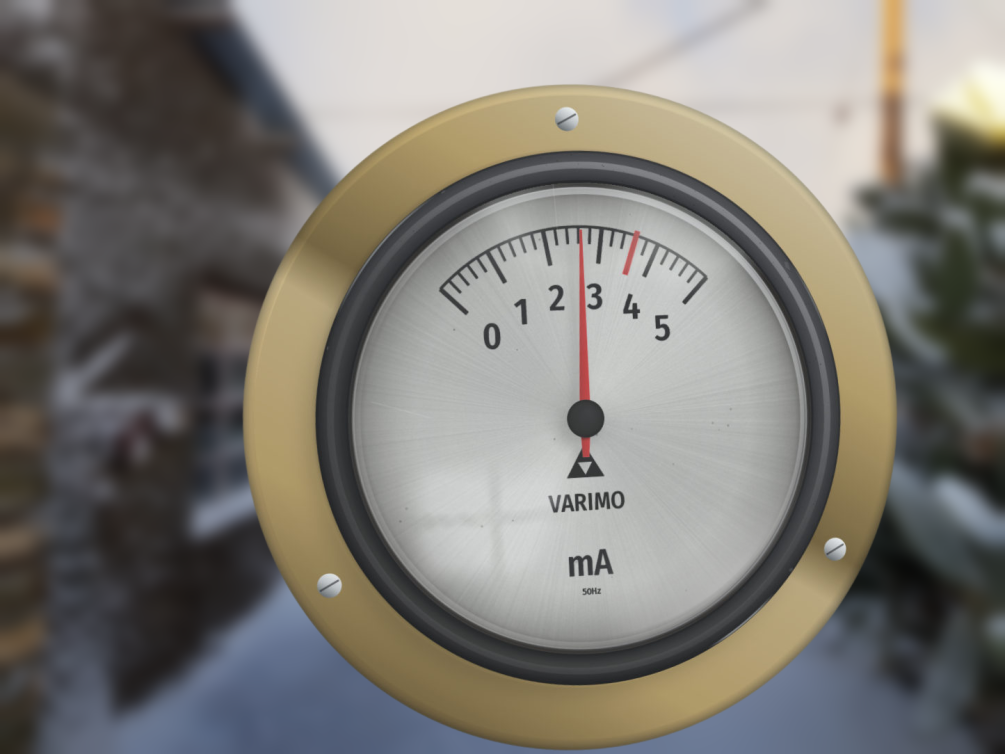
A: 2.6 mA
